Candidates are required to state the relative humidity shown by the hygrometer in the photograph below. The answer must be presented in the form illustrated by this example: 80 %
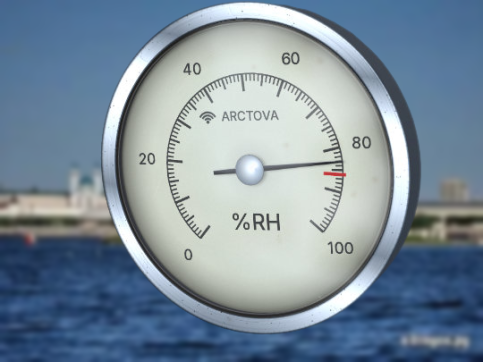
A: 83 %
